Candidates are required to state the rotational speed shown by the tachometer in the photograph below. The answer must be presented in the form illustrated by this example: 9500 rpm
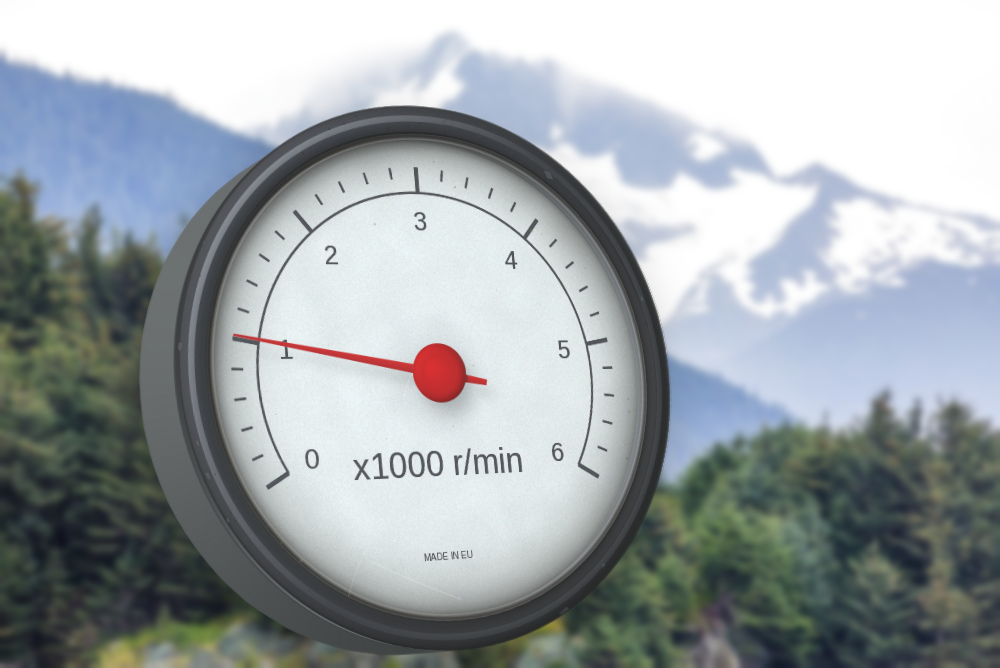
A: 1000 rpm
